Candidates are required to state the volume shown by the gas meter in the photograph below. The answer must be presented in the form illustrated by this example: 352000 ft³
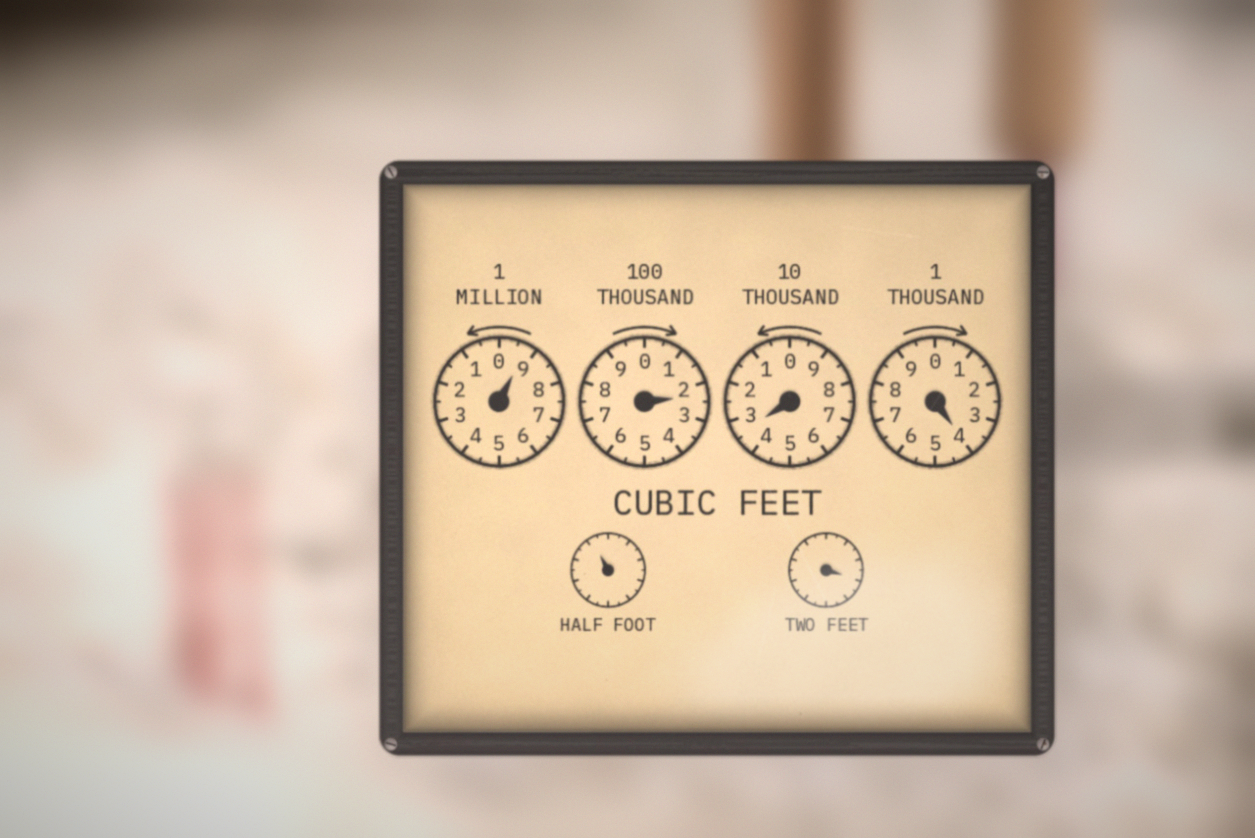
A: 923400 ft³
